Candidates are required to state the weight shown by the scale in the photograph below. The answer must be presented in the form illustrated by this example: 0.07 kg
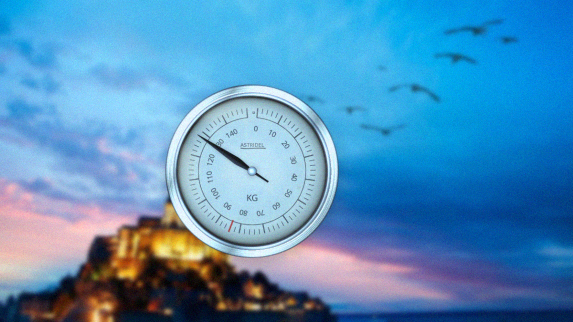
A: 128 kg
